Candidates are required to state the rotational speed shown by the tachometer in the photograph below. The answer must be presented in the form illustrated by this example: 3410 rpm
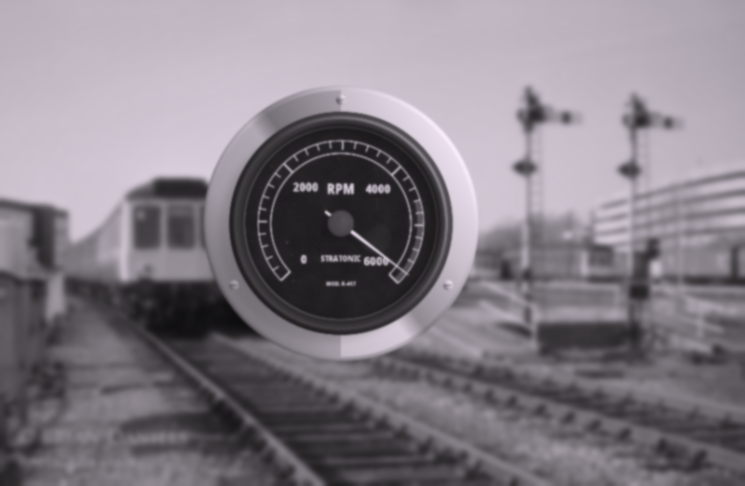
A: 5800 rpm
